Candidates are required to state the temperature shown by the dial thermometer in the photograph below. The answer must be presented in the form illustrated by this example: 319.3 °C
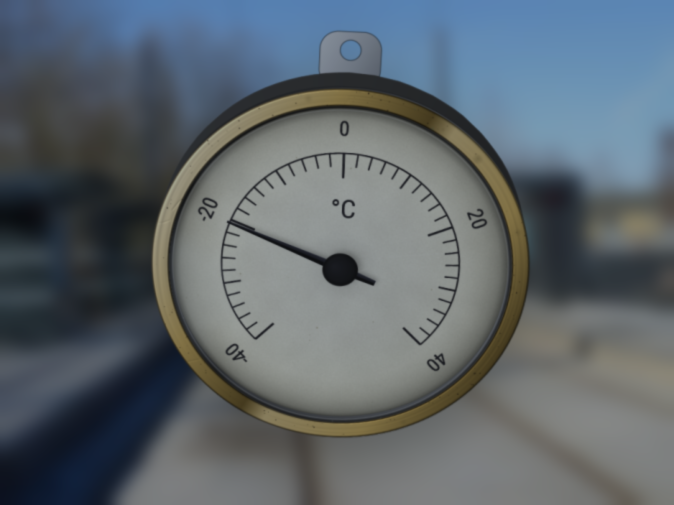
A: -20 °C
